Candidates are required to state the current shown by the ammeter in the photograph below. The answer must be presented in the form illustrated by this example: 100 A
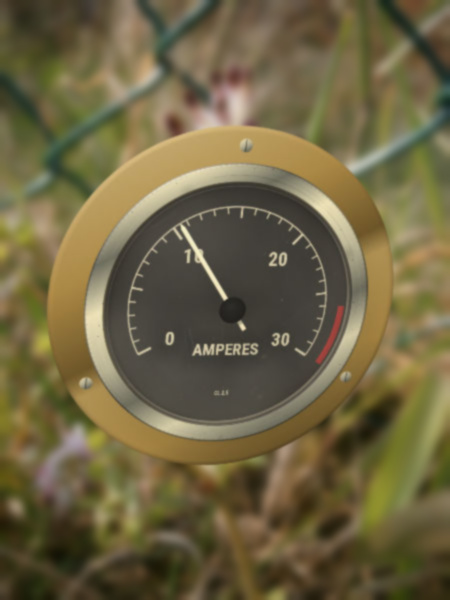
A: 10.5 A
